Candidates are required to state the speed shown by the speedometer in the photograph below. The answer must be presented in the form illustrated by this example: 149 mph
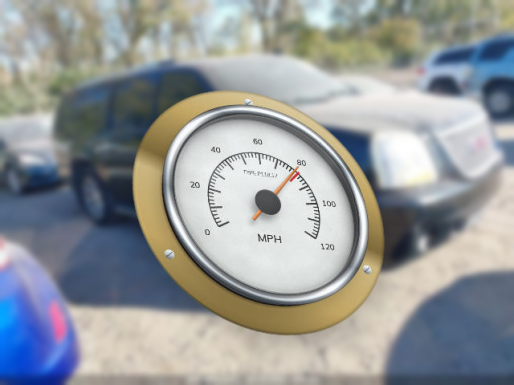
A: 80 mph
